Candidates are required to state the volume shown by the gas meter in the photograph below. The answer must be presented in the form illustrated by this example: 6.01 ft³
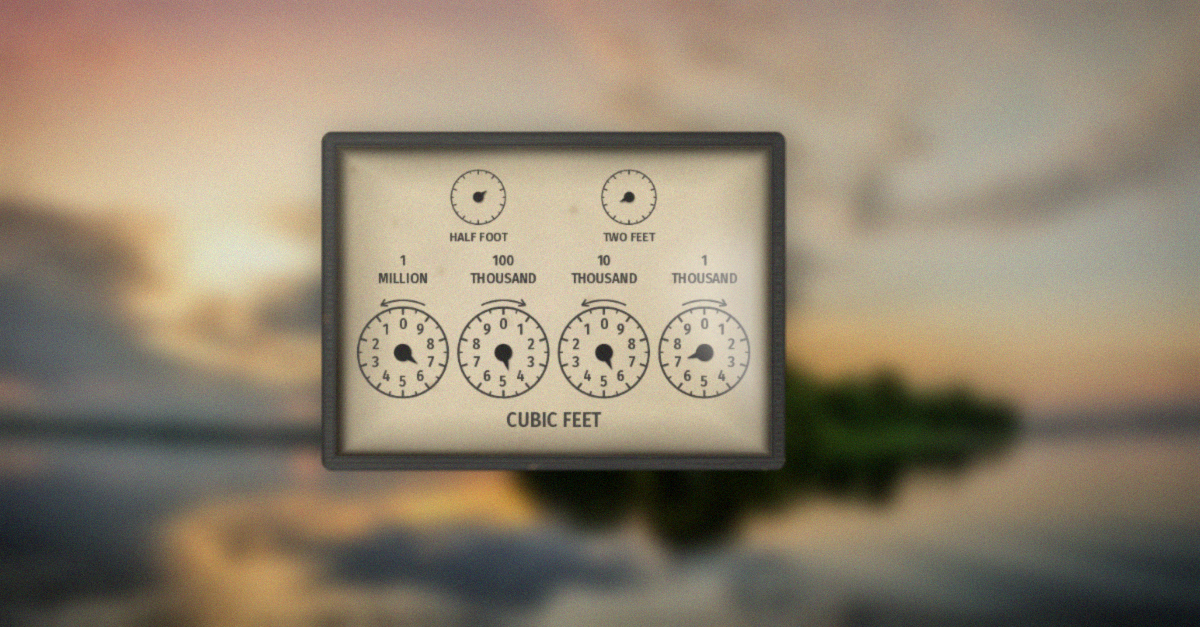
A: 645700 ft³
